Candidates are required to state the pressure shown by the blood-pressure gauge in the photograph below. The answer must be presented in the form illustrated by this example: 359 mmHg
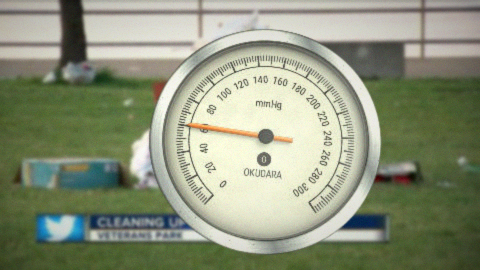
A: 60 mmHg
